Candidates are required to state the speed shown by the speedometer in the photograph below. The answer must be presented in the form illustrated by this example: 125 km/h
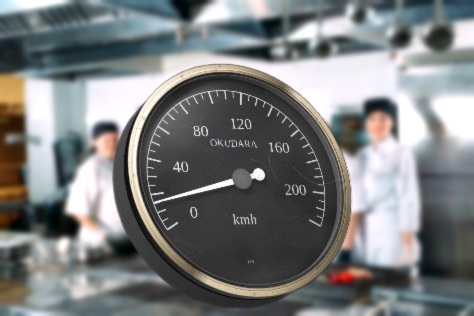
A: 15 km/h
